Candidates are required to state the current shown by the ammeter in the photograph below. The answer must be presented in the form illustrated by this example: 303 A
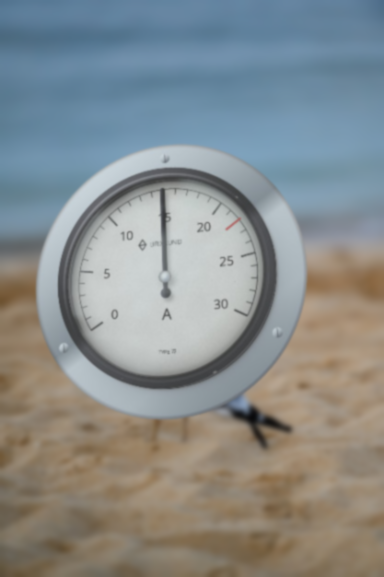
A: 15 A
